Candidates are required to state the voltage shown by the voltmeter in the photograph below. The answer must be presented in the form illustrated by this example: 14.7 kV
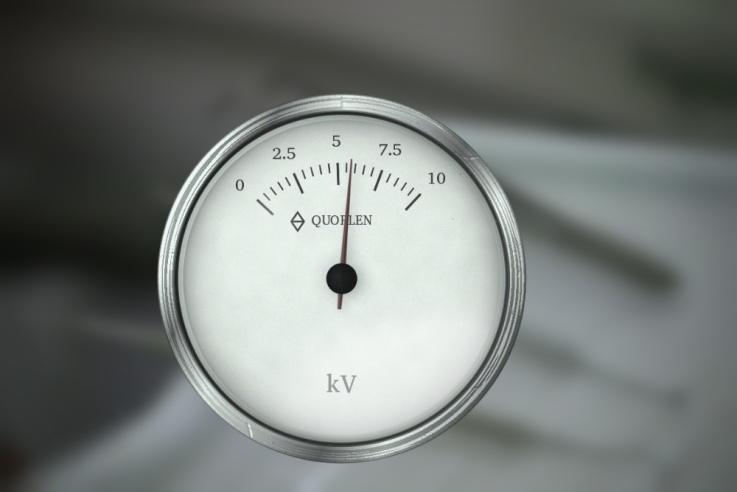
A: 5.75 kV
